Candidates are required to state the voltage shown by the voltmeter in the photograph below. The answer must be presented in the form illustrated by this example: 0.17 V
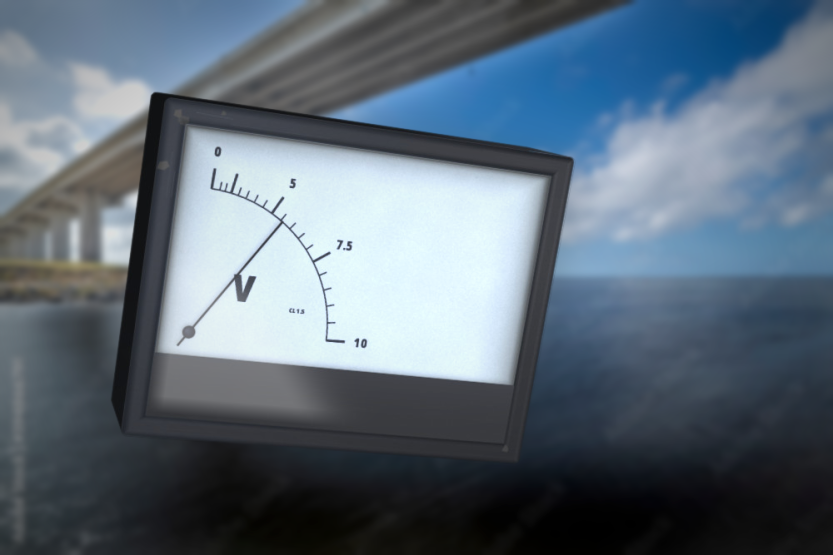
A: 5.5 V
